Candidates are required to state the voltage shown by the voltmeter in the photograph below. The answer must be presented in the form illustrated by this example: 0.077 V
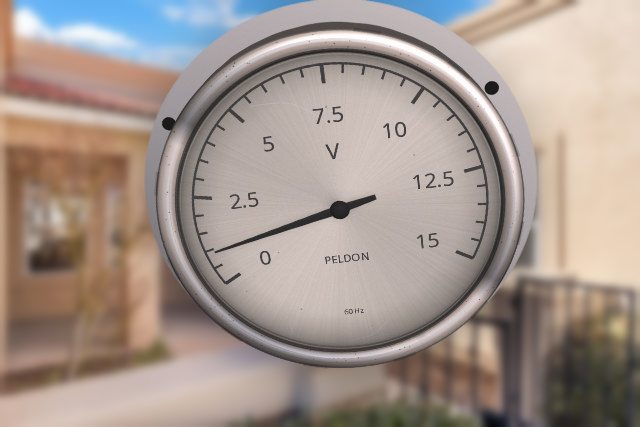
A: 1 V
